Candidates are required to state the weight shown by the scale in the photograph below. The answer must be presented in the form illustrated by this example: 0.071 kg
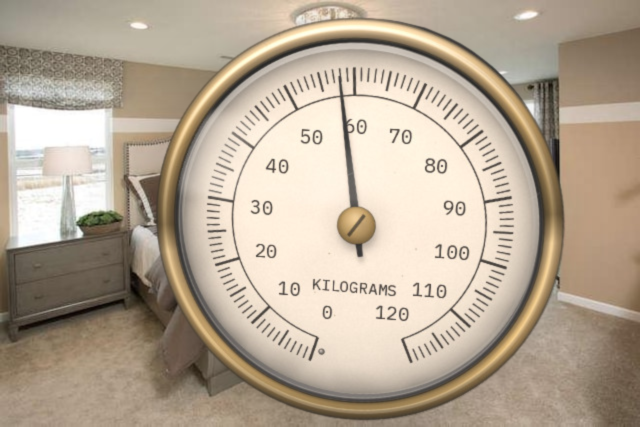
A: 58 kg
